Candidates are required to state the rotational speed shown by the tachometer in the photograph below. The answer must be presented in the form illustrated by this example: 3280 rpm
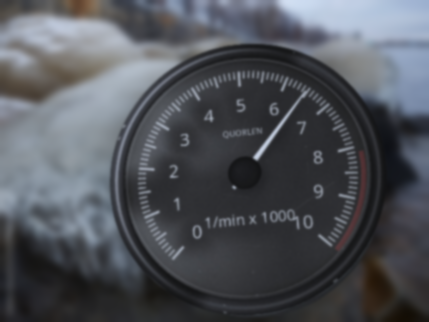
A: 6500 rpm
